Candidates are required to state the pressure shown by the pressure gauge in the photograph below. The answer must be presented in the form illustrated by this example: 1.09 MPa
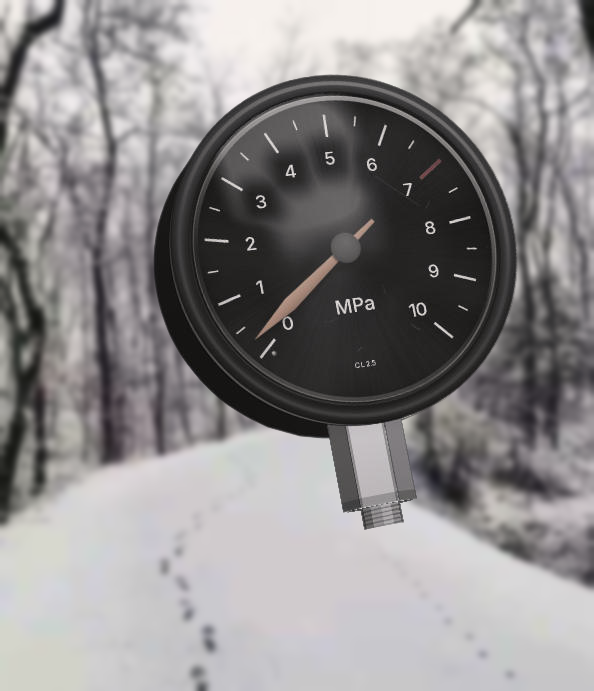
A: 0.25 MPa
